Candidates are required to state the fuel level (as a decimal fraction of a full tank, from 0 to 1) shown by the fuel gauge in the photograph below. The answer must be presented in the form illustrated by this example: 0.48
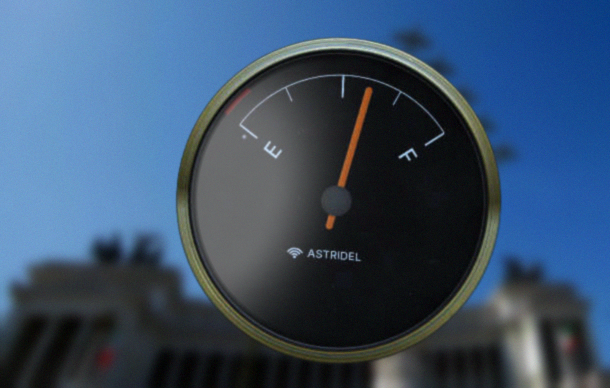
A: 0.625
